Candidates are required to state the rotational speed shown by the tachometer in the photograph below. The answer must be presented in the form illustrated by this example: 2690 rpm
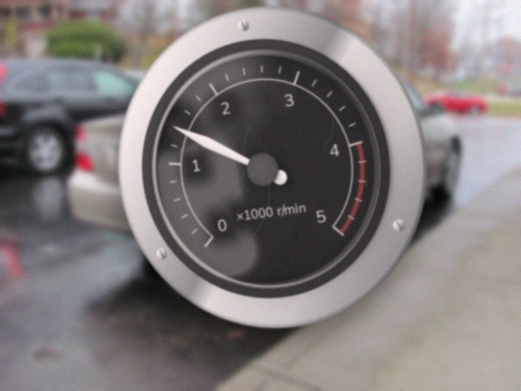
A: 1400 rpm
